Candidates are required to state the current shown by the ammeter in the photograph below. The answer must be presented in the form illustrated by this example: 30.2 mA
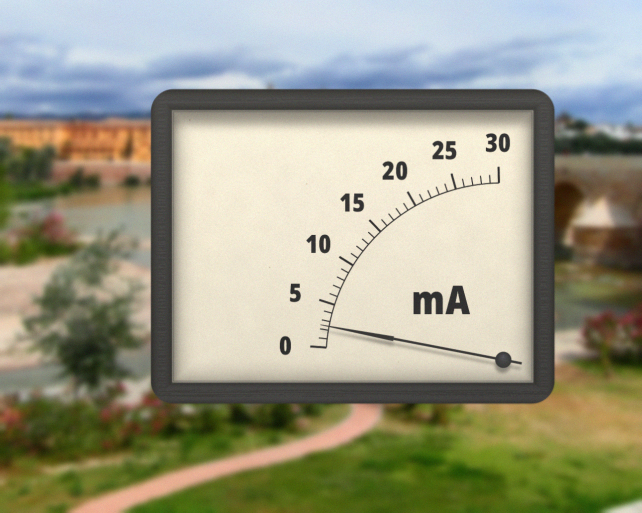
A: 2.5 mA
